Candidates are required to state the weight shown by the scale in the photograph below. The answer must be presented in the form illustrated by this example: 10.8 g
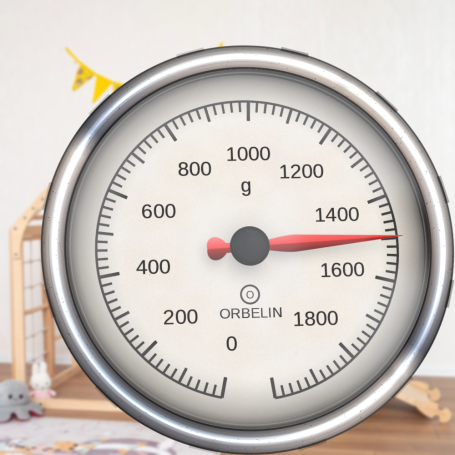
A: 1500 g
